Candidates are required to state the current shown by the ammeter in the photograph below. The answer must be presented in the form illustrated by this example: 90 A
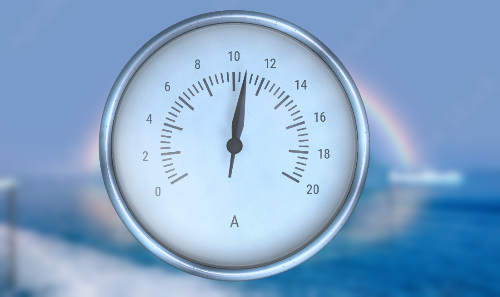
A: 10.8 A
